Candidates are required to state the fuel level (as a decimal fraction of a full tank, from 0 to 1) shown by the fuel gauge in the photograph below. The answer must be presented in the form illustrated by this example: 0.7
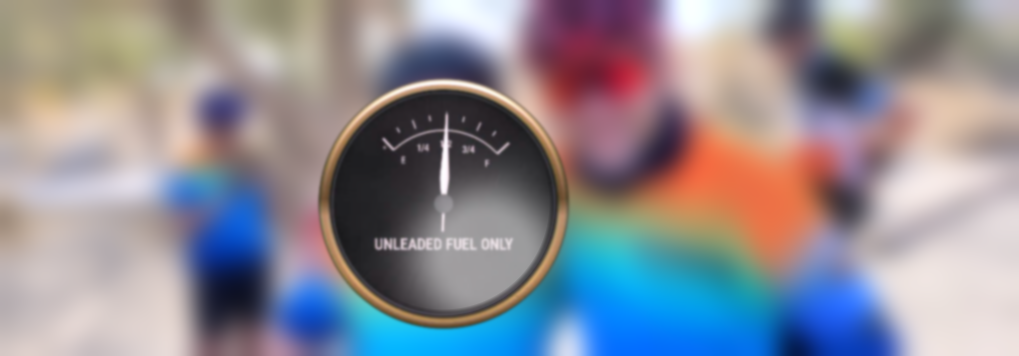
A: 0.5
